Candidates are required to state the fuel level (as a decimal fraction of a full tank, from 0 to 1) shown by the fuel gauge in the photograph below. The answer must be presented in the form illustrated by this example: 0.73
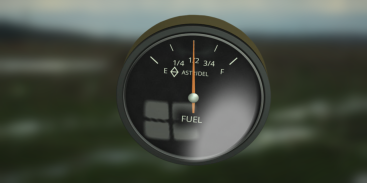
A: 0.5
